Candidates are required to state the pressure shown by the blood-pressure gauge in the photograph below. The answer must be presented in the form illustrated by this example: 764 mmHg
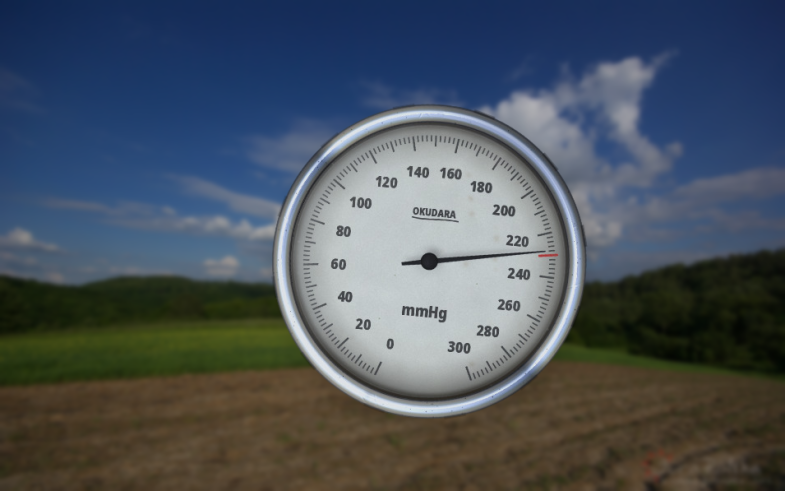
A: 228 mmHg
